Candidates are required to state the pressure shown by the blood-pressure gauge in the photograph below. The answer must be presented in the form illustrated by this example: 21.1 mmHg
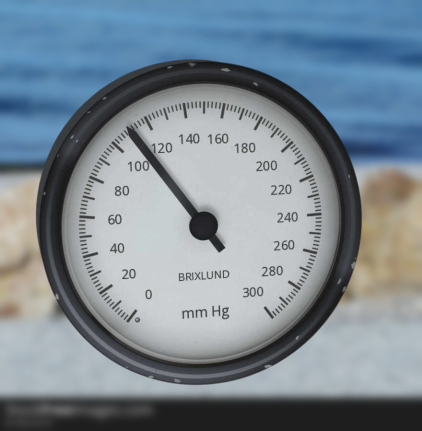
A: 110 mmHg
